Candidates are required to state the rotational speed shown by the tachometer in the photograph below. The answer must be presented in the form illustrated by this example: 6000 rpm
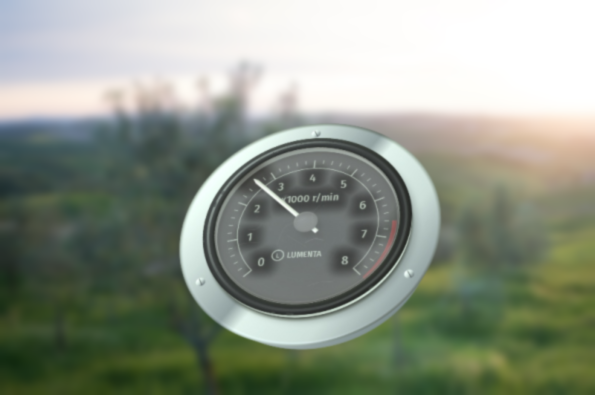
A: 2600 rpm
